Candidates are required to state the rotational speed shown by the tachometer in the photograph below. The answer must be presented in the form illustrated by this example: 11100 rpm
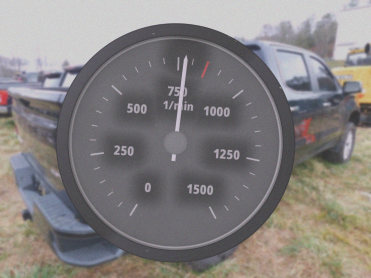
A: 775 rpm
